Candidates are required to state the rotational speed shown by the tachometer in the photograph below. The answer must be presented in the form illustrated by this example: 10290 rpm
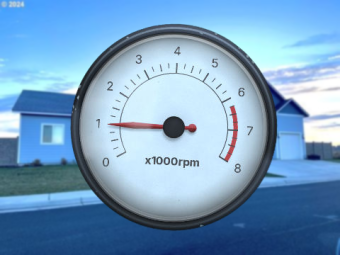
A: 1000 rpm
